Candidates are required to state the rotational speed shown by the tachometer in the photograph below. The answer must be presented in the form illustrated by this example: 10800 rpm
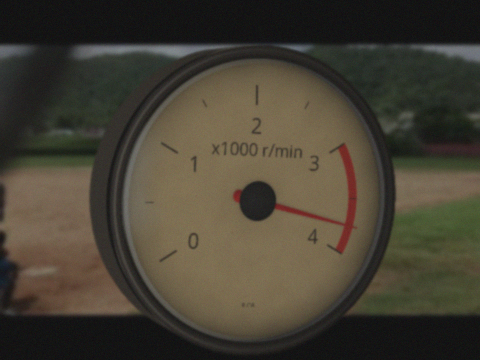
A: 3750 rpm
